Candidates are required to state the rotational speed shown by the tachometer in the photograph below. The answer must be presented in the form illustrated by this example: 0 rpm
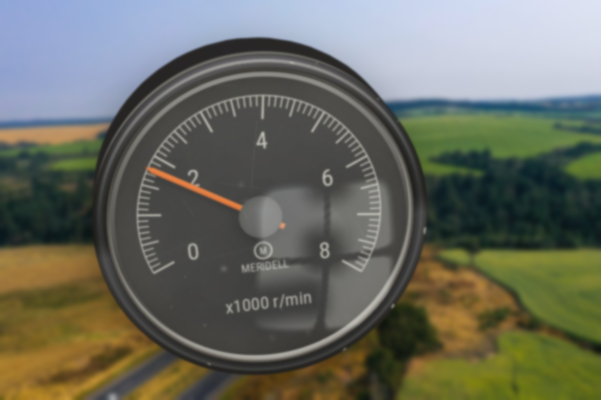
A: 1800 rpm
